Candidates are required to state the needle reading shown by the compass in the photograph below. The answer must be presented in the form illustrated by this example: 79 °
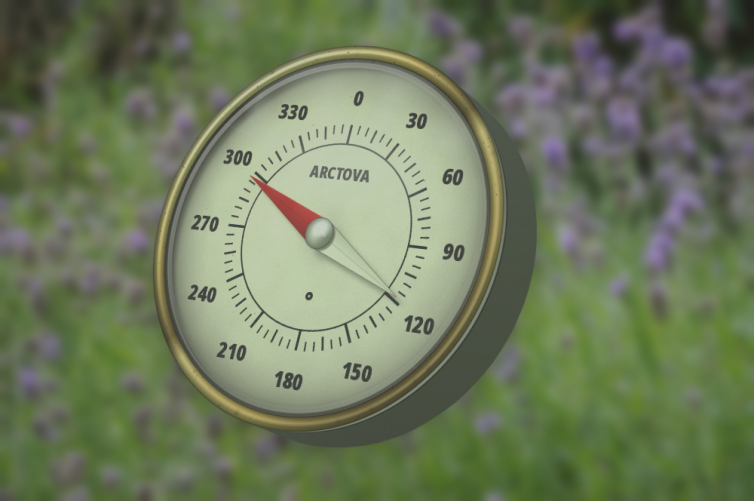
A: 297.5 °
